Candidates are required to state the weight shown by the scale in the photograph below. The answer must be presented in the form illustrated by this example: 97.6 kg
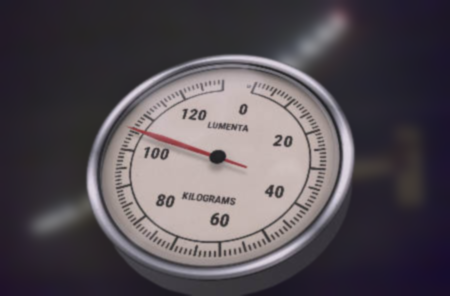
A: 105 kg
